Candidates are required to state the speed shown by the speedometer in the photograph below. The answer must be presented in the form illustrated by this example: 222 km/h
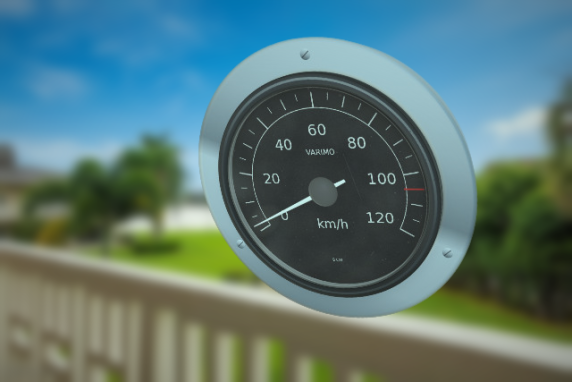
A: 2.5 km/h
